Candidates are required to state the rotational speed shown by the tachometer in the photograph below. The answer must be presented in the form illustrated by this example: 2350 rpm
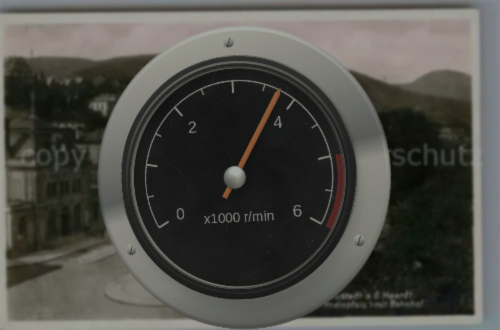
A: 3750 rpm
